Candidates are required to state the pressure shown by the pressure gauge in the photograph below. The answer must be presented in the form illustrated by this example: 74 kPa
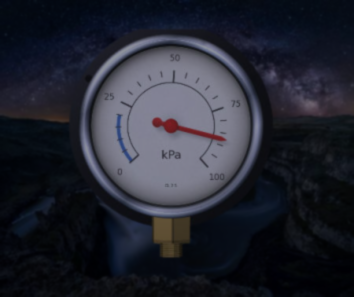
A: 87.5 kPa
